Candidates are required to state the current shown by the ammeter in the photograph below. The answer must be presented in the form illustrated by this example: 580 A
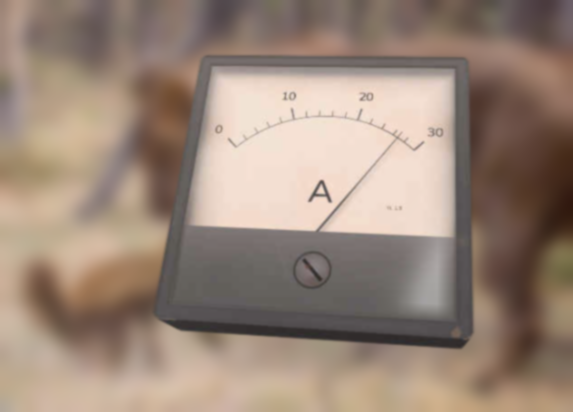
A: 27 A
